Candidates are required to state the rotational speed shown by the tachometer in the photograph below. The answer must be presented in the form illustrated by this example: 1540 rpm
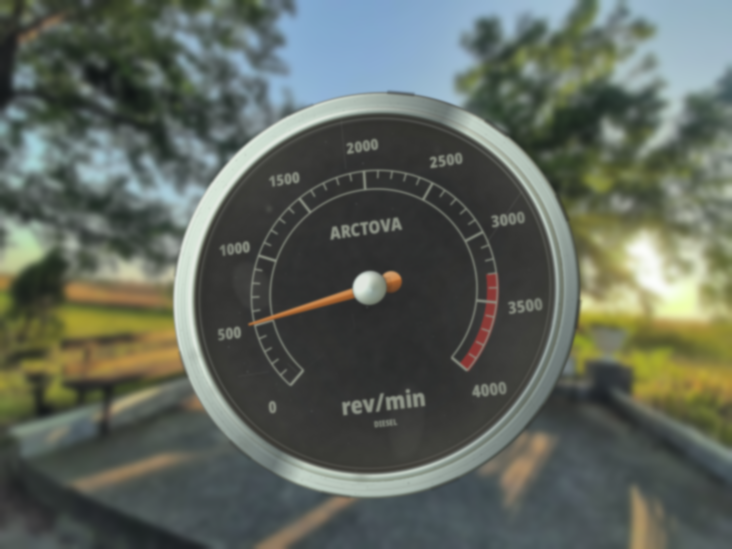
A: 500 rpm
